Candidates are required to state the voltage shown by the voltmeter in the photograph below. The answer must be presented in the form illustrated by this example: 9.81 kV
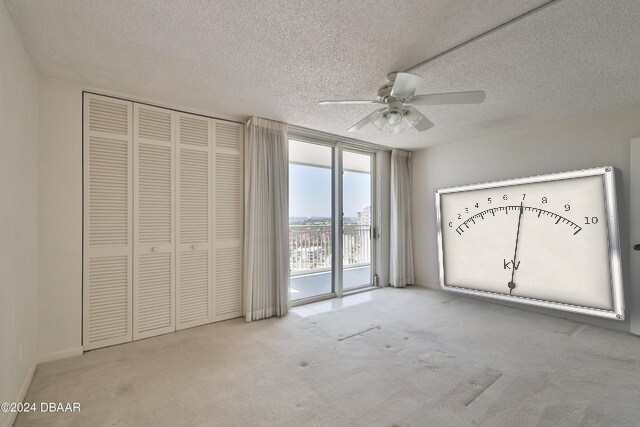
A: 7 kV
